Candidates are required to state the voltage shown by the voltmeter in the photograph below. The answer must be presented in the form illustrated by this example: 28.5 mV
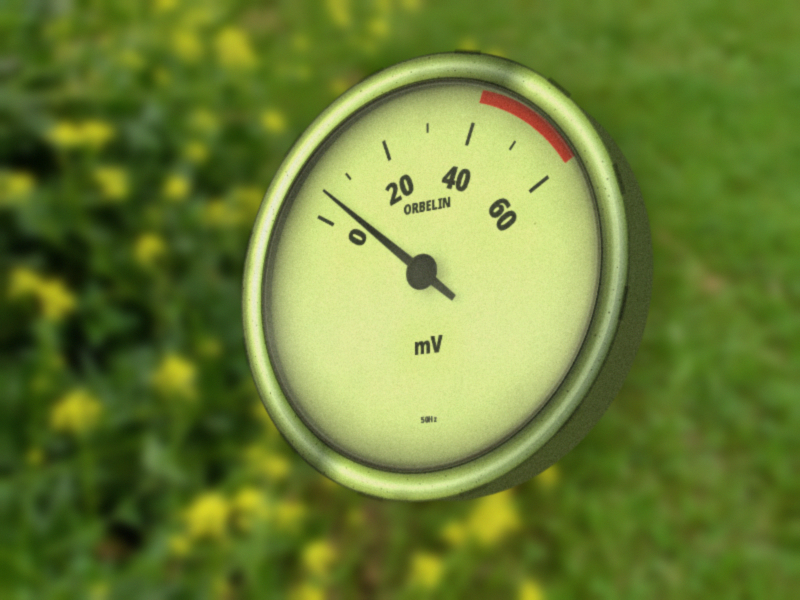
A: 5 mV
